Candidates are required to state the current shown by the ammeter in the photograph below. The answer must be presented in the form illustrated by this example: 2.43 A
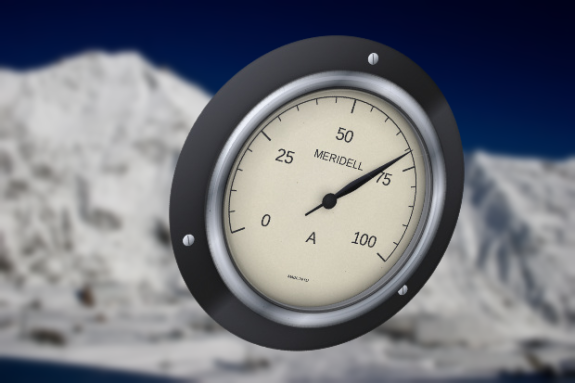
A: 70 A
